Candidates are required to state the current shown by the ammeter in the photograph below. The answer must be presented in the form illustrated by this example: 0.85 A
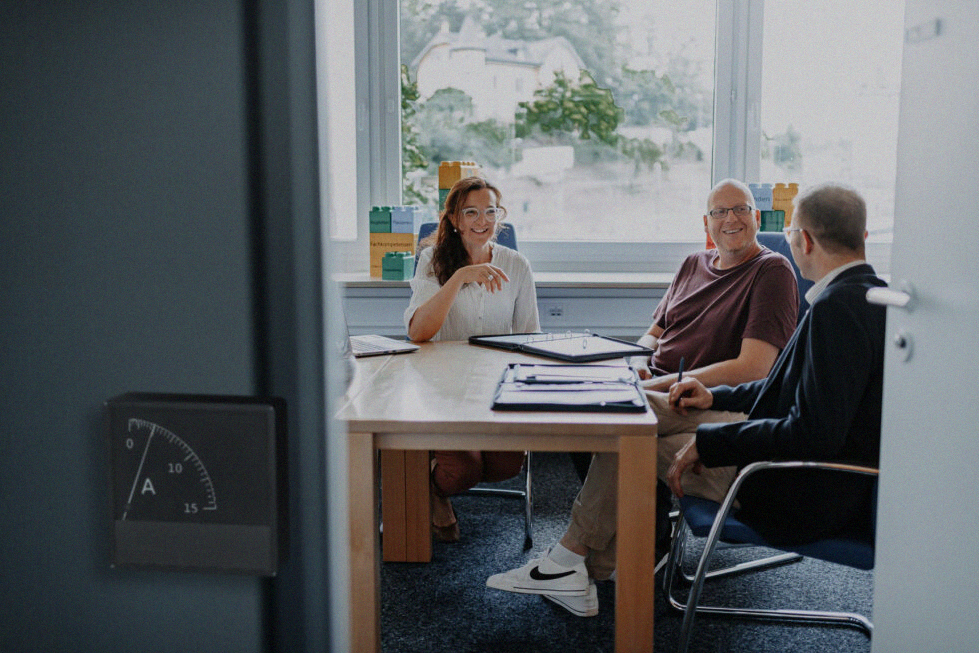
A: 5 A
